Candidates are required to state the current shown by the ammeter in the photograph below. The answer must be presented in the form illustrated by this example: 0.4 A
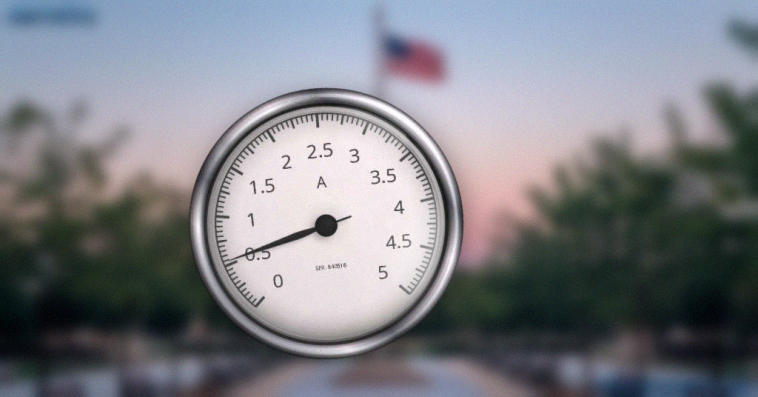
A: 0.55 A
